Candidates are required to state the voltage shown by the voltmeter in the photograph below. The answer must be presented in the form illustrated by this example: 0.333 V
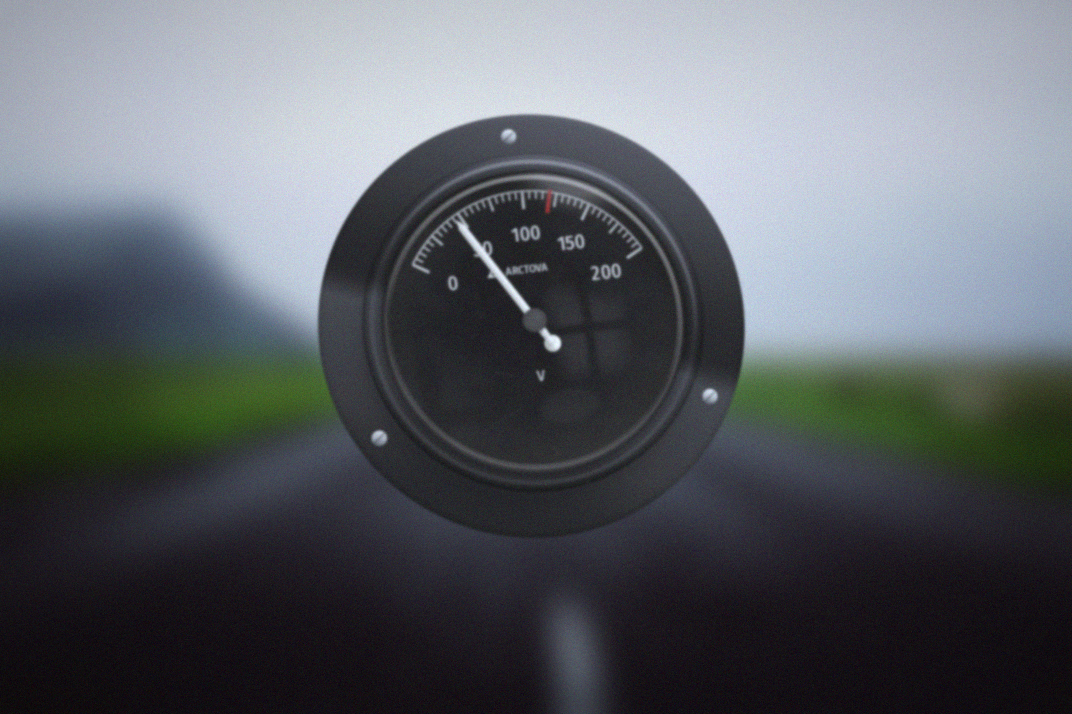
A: 45 V
